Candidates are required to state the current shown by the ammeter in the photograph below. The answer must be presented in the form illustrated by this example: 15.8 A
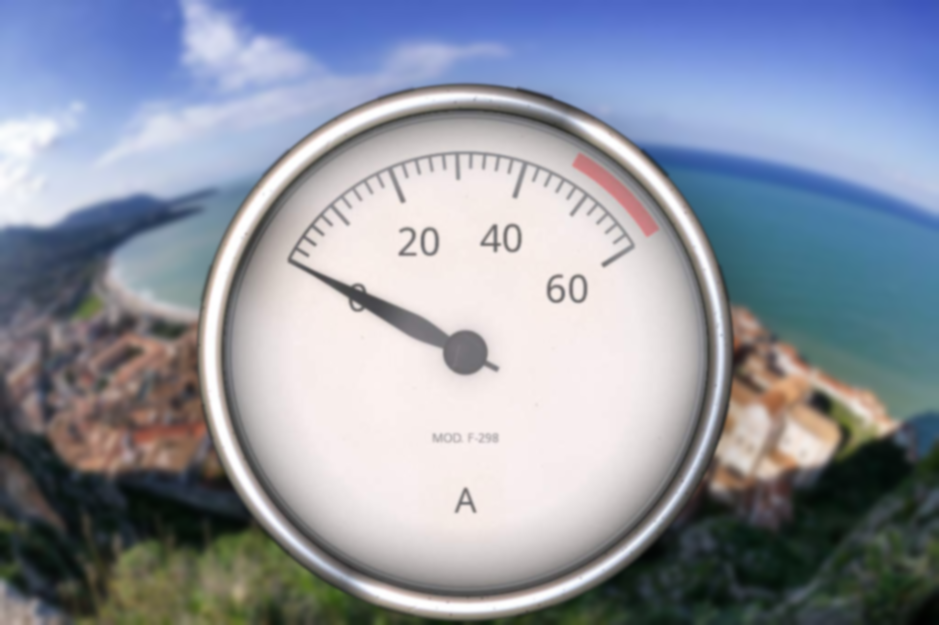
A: 0 A
